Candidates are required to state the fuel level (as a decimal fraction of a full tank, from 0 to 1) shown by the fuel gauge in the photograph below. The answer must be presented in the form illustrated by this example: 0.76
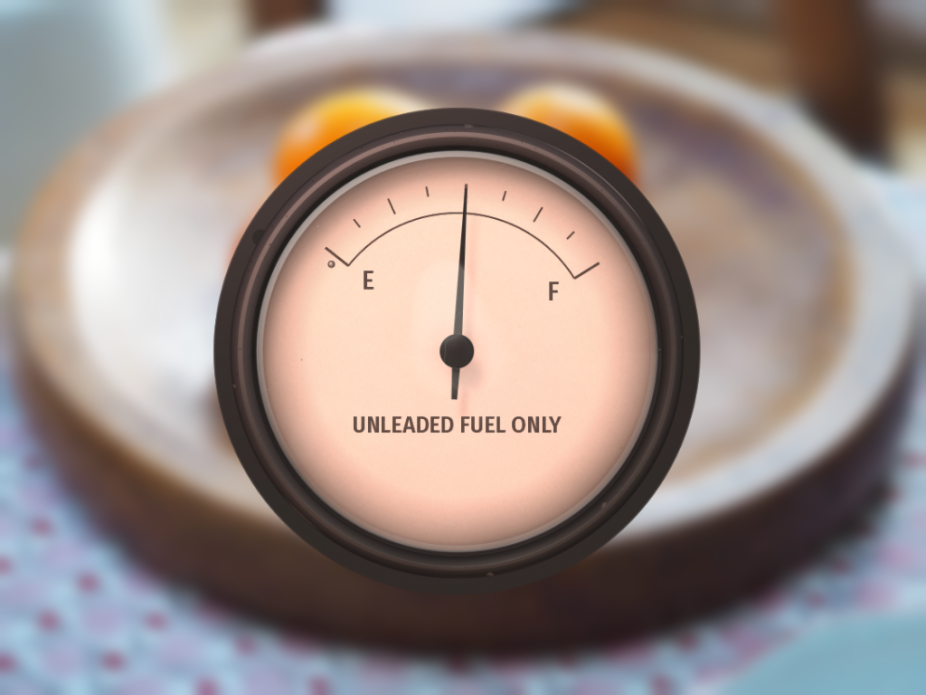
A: 0.5
